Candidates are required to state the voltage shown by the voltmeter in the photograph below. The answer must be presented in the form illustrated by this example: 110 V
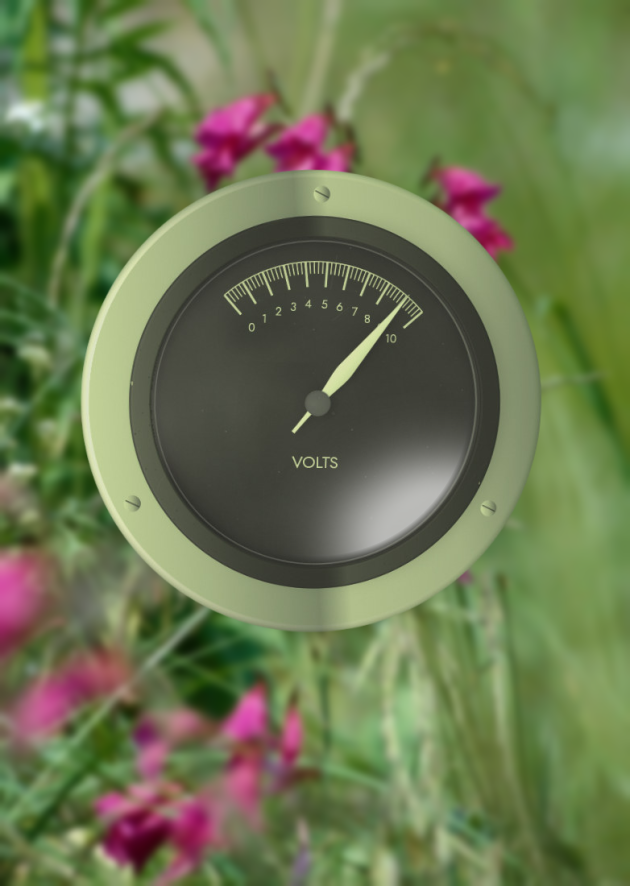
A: 9 V
